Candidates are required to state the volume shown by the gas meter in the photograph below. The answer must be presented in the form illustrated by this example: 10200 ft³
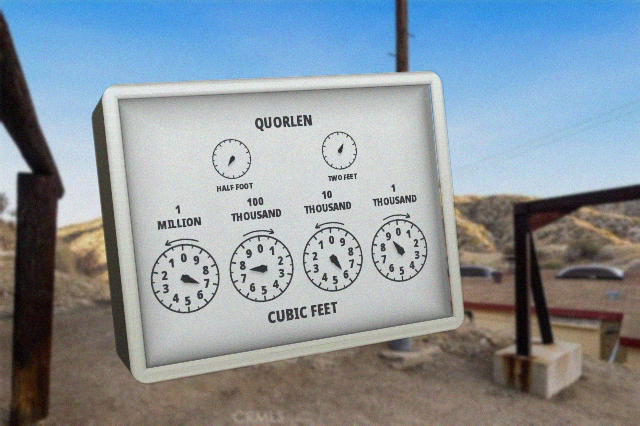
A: 675900 ft³
